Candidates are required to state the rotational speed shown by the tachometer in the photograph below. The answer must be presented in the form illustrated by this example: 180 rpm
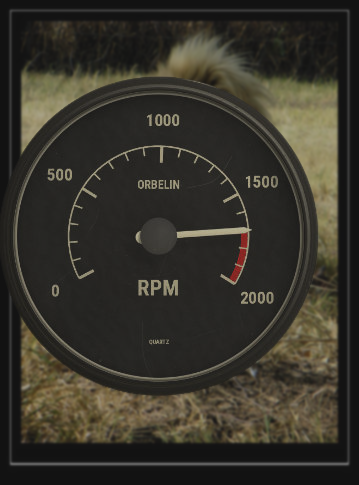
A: 1700 rpm
